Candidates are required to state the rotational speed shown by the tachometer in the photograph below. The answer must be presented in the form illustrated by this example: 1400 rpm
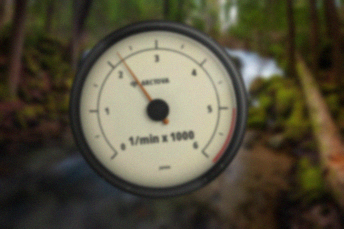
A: 2250 rpm
